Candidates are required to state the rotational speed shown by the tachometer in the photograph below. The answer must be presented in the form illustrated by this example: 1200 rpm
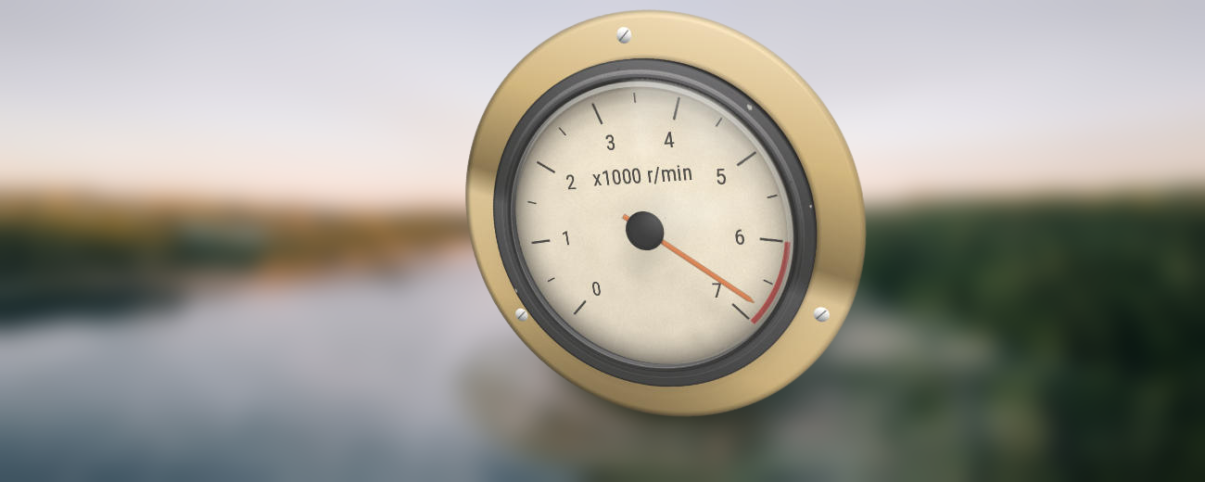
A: 6750 rpm
